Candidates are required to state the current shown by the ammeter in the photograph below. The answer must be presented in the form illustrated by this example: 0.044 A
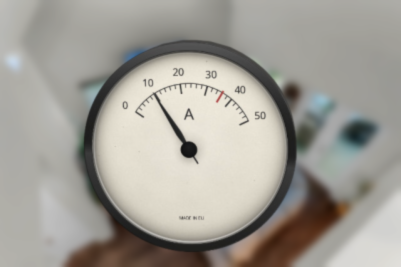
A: 10 A
